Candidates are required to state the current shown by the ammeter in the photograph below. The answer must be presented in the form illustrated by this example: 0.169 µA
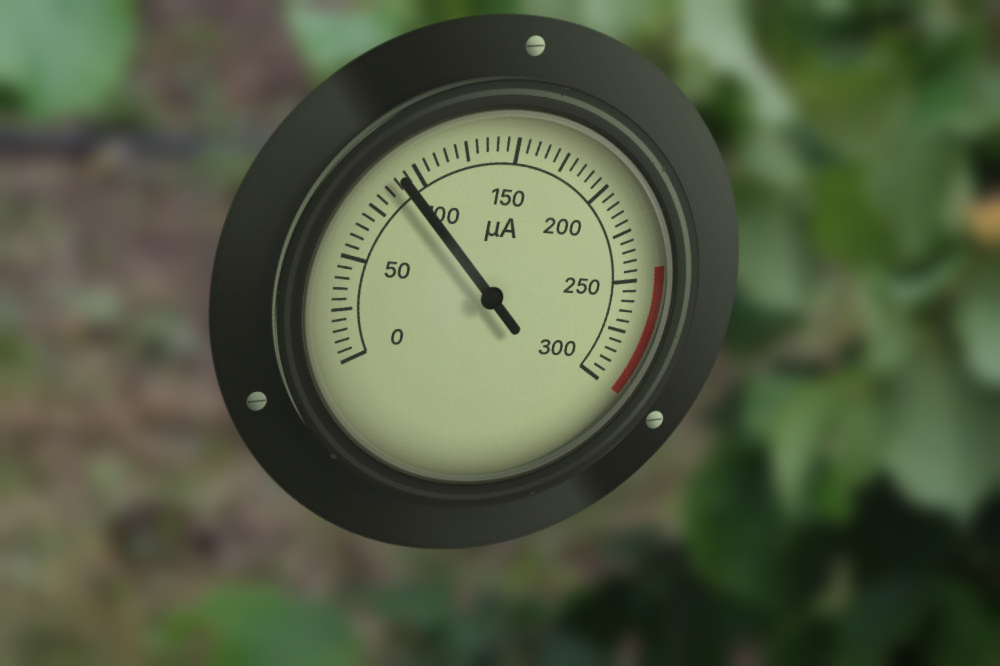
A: 92.5 µA
